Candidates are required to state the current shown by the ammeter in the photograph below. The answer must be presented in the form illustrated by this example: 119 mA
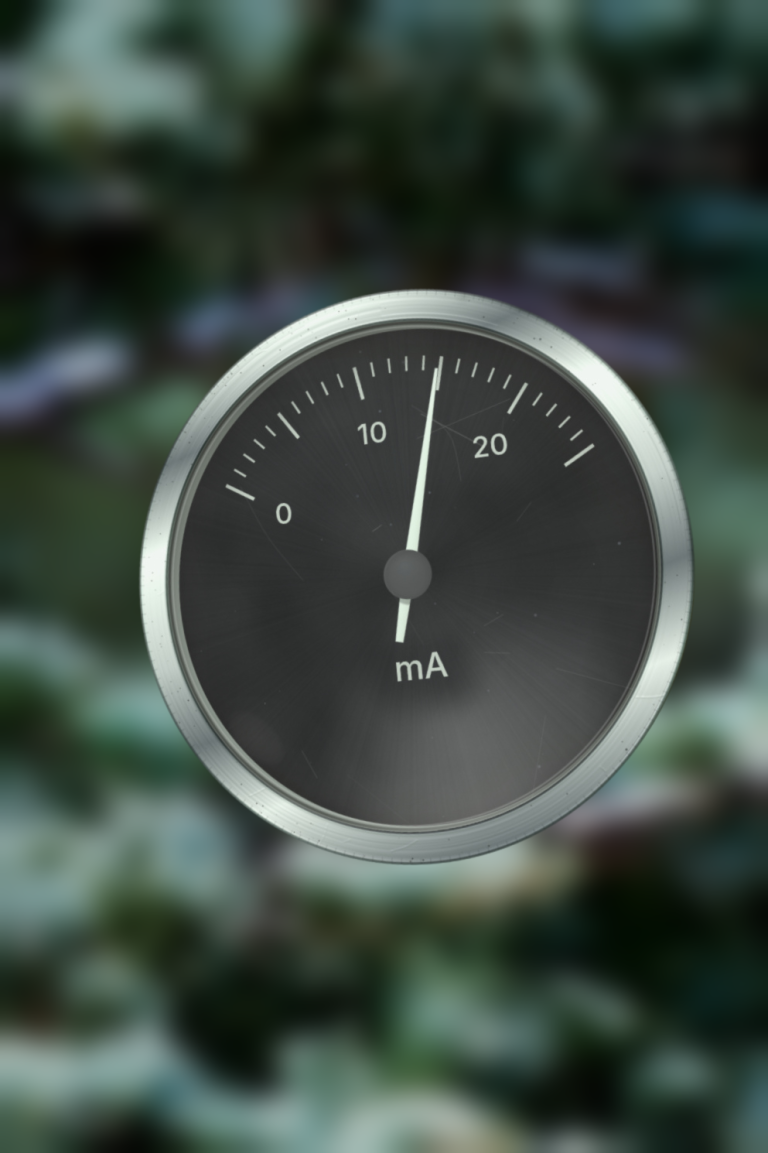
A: 15 mA
